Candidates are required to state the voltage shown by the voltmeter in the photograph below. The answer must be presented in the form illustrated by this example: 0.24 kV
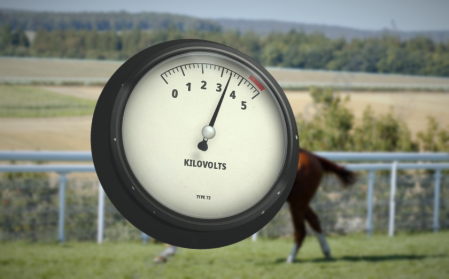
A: 3.4 kV
